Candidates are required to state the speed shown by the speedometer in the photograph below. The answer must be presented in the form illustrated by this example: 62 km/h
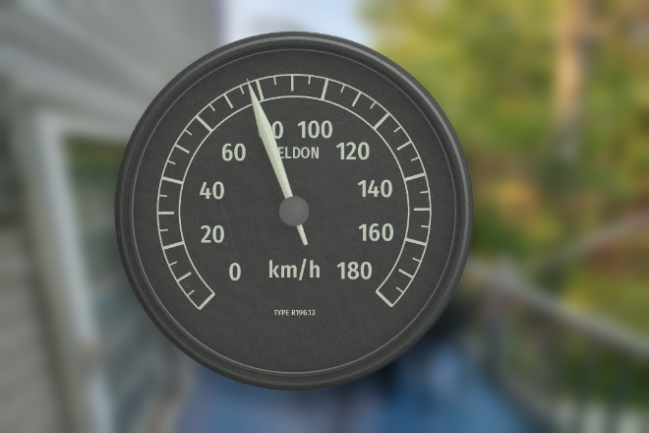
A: 77.5 km/h
